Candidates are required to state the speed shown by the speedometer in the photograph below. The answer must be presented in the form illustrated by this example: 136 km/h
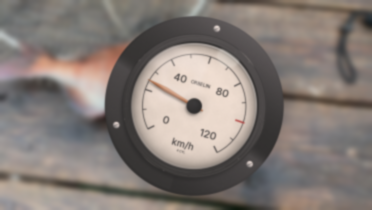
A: 25 km/h
